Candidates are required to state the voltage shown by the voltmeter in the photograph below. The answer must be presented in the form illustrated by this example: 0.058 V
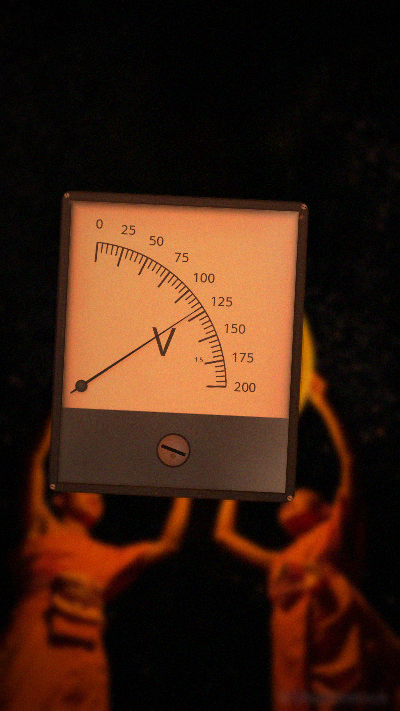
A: 120 V
